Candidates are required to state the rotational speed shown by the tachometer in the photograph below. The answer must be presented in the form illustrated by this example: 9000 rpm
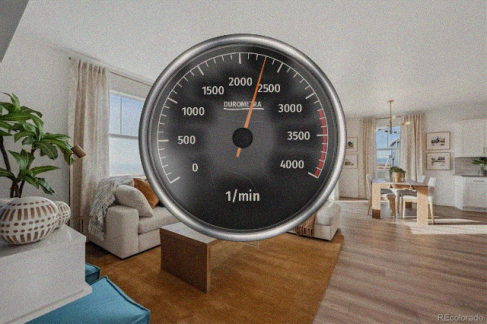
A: 2300 rpm
